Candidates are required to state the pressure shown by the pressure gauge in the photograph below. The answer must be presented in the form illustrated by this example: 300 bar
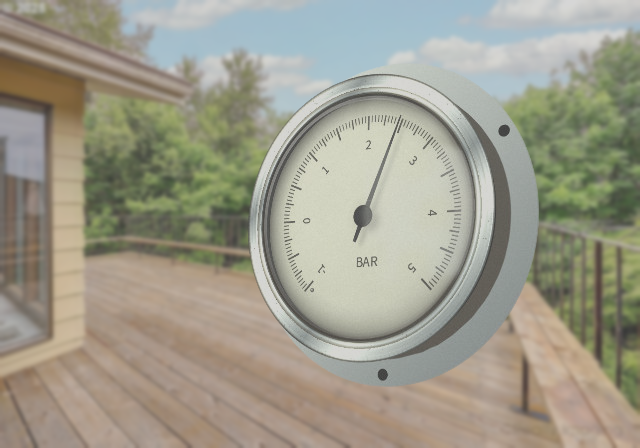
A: 2.5 bar
